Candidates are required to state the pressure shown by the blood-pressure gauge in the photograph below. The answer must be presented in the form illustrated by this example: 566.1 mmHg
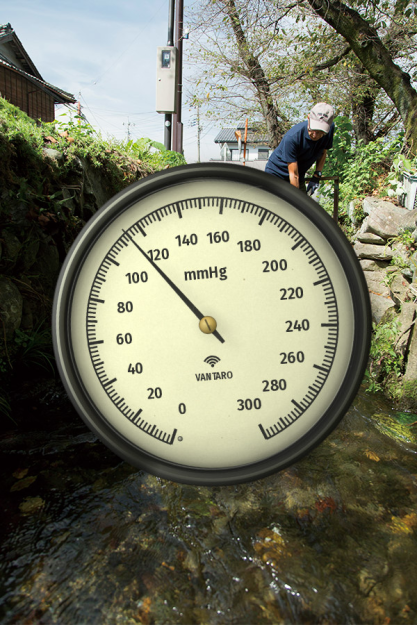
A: 114 mmHg
